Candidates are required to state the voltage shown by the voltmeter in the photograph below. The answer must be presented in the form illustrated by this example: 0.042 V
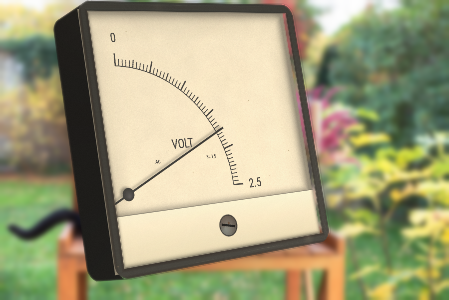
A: 1.75 V
